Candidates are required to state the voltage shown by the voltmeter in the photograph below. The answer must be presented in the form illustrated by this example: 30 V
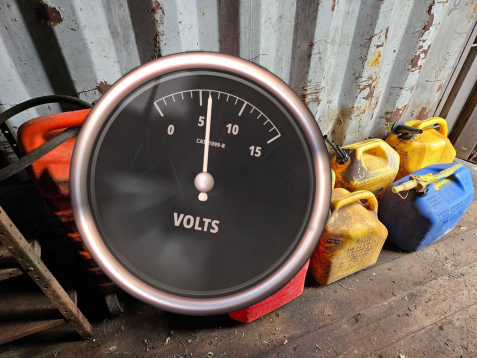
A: 6 V
